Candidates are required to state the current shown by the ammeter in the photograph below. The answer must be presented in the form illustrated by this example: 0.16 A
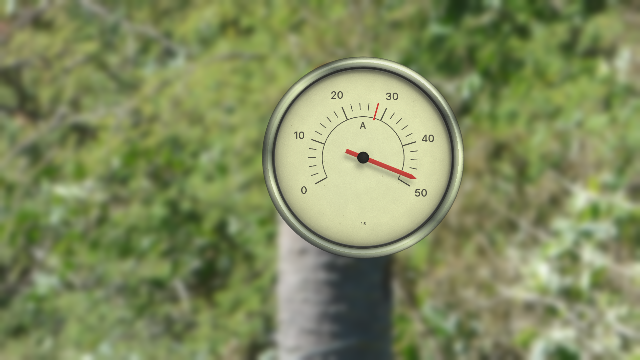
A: 48 A
